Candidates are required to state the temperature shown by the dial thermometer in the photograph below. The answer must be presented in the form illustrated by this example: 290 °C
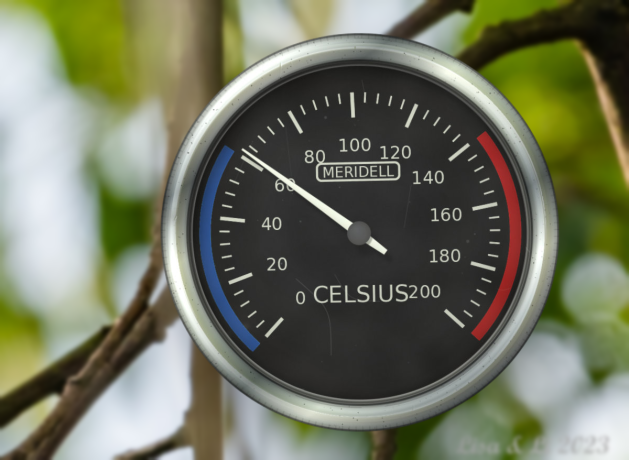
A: 62 °C
